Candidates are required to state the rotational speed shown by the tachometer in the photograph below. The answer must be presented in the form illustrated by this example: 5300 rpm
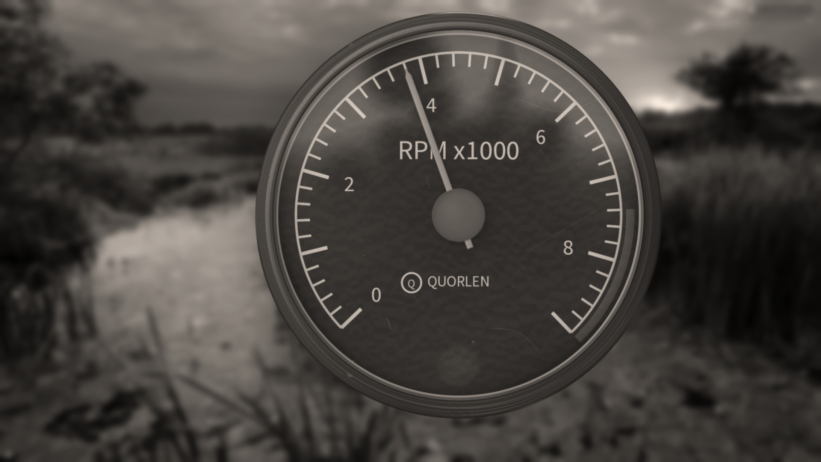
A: 3800 rpm
